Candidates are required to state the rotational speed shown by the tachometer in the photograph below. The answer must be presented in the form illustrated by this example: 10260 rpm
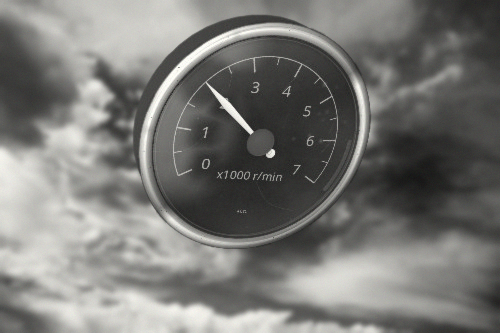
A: 2000 rpm
